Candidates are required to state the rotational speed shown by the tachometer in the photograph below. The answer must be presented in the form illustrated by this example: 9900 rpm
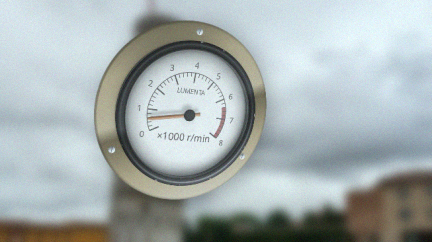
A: 600 rpm
